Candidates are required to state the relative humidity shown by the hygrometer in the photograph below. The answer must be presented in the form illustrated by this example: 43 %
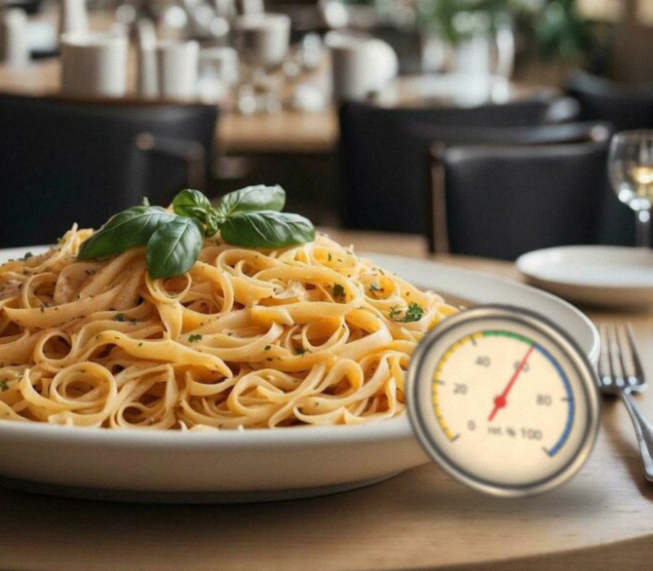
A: 60 %
